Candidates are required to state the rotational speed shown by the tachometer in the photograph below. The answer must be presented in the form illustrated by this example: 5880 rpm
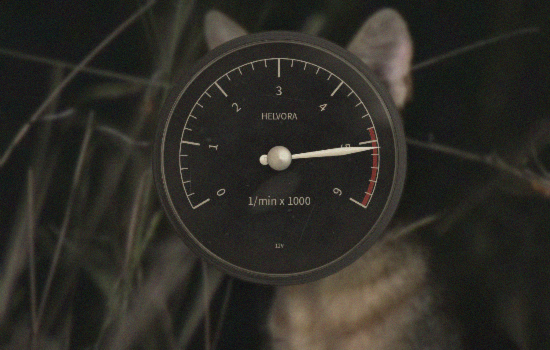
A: 5100 rpm
